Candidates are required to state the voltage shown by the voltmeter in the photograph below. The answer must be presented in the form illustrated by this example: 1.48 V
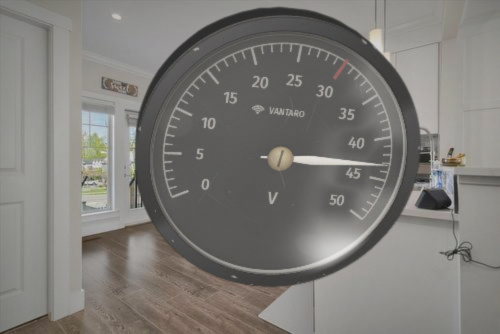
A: 43 V
